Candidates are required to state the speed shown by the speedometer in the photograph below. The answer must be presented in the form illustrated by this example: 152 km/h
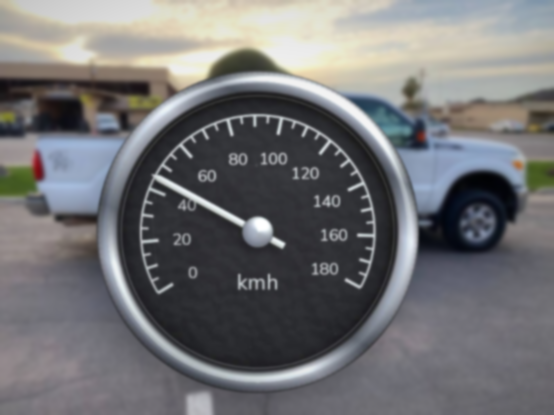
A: 45 km/h
